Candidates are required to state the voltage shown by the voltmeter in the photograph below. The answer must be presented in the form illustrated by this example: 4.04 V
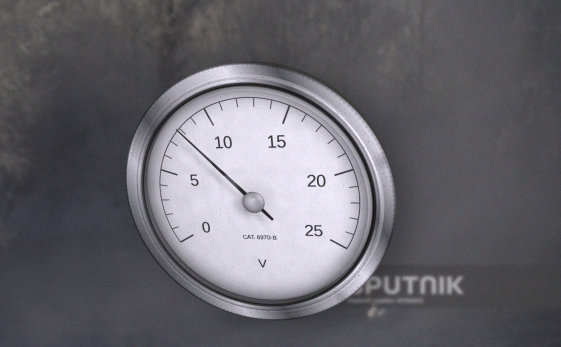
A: 8 V
